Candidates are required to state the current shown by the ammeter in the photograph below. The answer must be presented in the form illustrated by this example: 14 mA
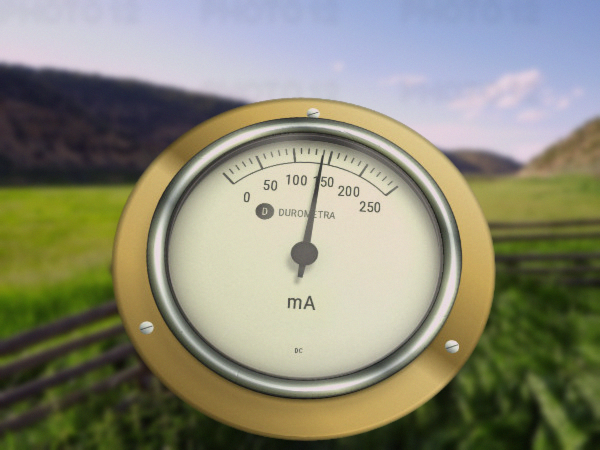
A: 140 mA
